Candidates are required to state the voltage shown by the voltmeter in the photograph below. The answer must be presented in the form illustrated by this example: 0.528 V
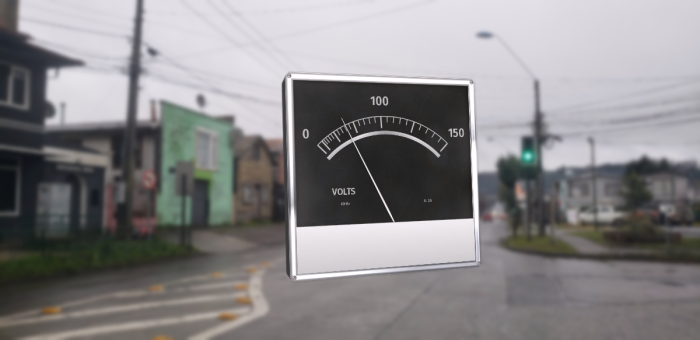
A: 65 V
